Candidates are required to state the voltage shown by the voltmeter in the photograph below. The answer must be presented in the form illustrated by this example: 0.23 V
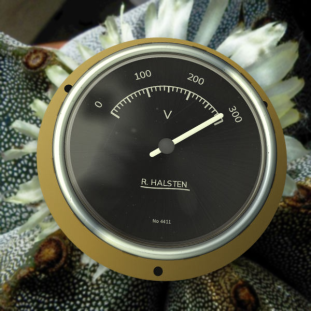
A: 290 V
